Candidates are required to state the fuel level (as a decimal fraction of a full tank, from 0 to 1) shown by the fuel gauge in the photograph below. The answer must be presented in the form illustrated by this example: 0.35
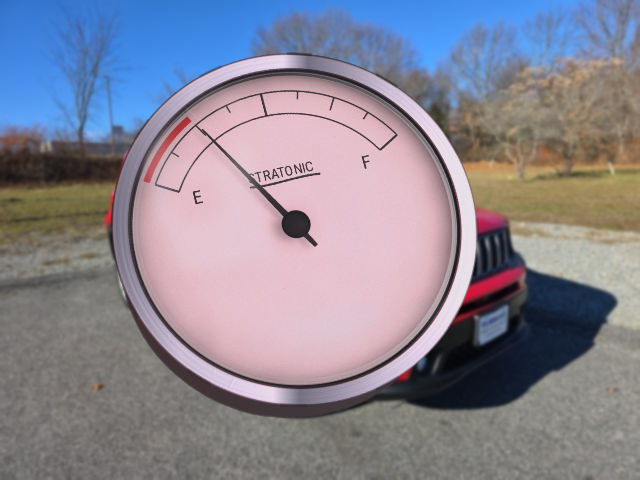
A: 0.25
